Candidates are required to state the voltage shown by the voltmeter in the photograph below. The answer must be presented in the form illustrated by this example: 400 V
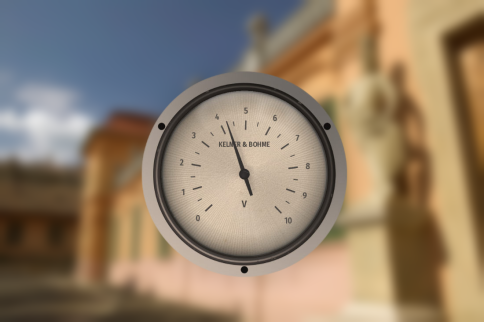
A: 4.25 V
